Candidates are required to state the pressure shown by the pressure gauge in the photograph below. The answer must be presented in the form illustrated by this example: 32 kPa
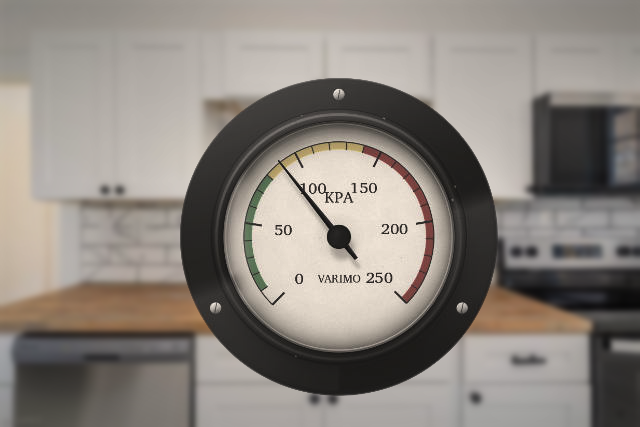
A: 90 kPa
